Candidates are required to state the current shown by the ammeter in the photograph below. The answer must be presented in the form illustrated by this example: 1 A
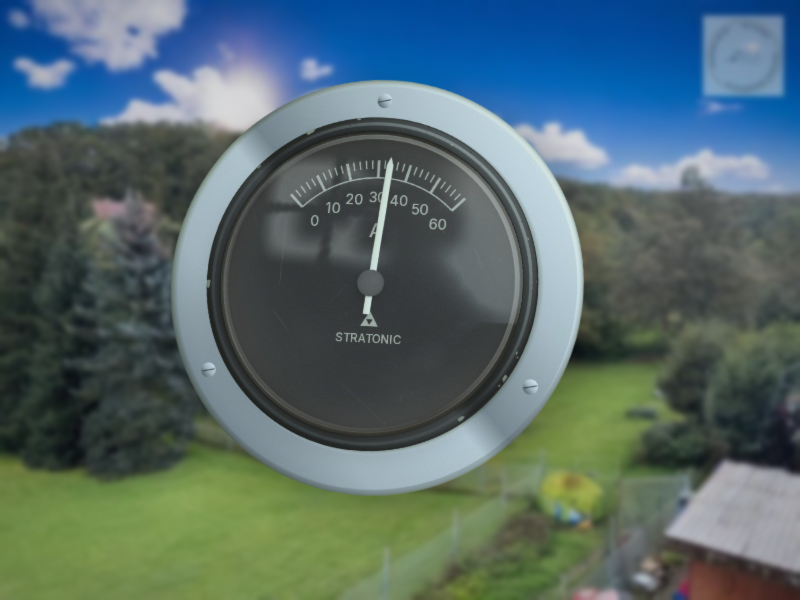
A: 34 A
